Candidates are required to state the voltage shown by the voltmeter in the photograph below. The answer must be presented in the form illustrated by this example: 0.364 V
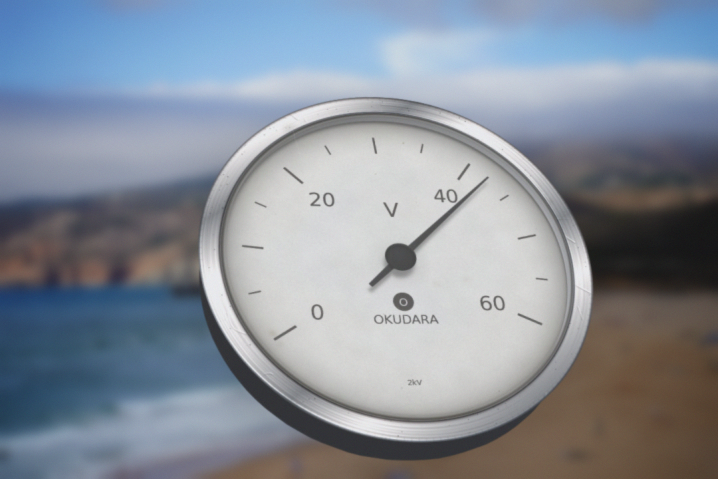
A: 42.5 V
